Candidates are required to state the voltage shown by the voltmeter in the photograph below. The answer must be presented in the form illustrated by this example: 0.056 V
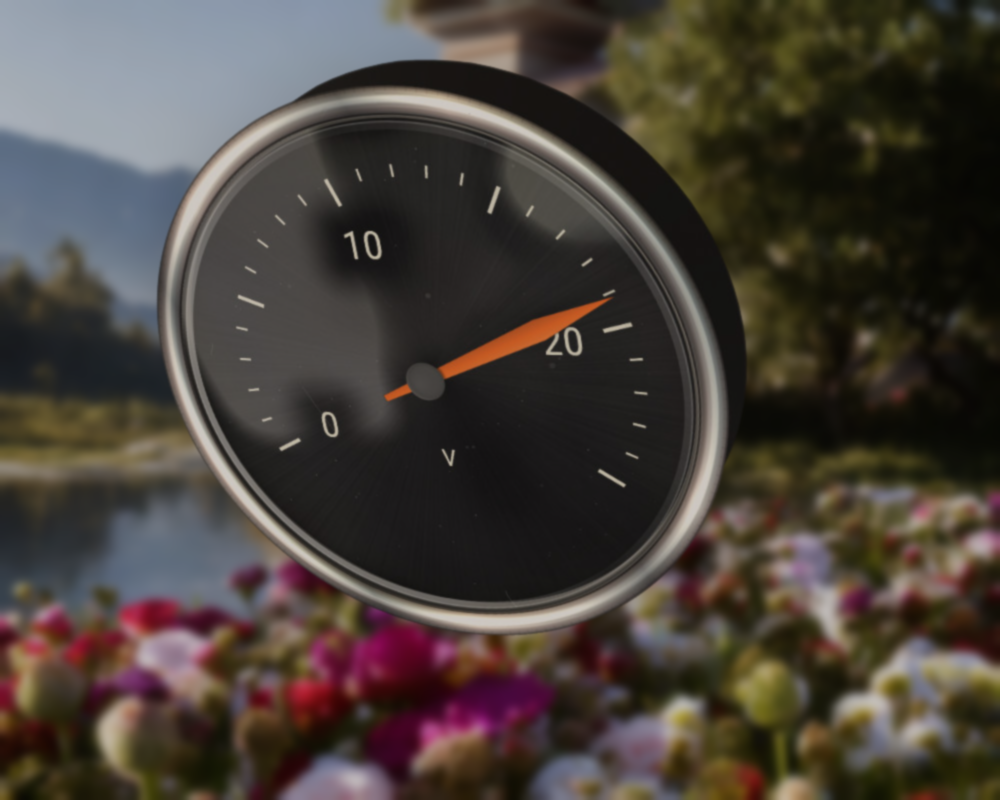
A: 19 V
